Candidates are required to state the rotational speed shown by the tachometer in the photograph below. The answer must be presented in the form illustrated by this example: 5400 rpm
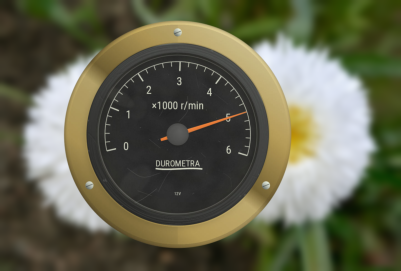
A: 5000 rpm
